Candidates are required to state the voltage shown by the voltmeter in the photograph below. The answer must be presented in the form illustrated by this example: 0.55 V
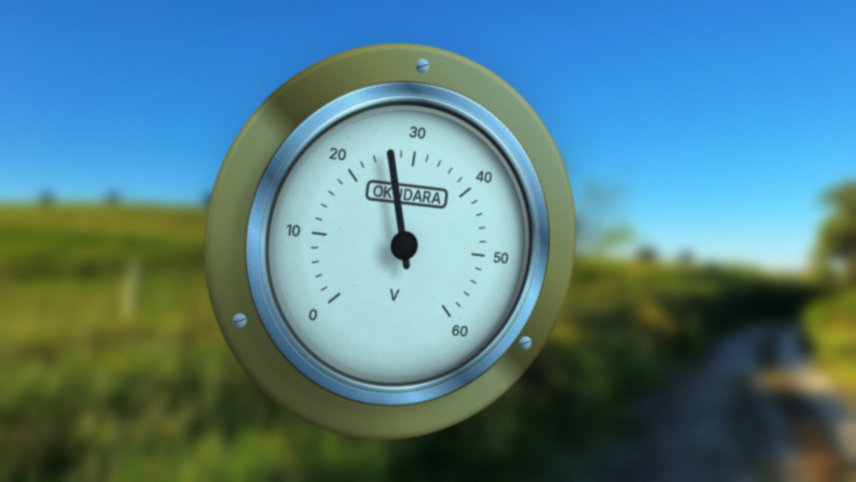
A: 26 V
